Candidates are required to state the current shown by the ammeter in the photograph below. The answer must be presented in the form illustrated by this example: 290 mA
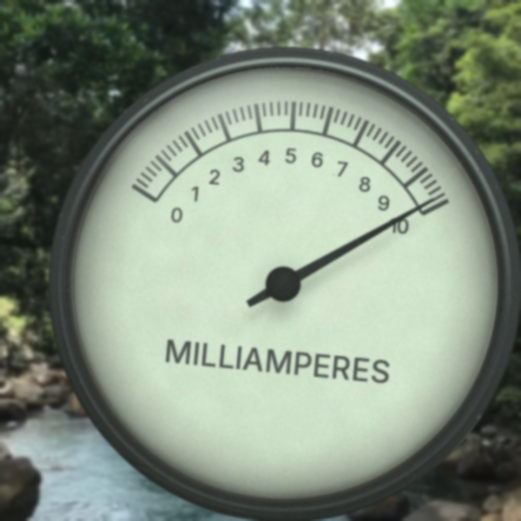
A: 9.8 mA
